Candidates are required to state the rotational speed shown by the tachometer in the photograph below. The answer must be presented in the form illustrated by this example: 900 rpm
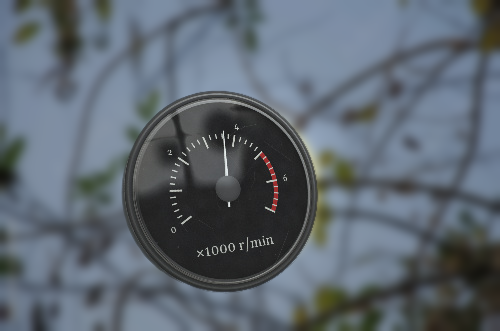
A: 3600 rpm
